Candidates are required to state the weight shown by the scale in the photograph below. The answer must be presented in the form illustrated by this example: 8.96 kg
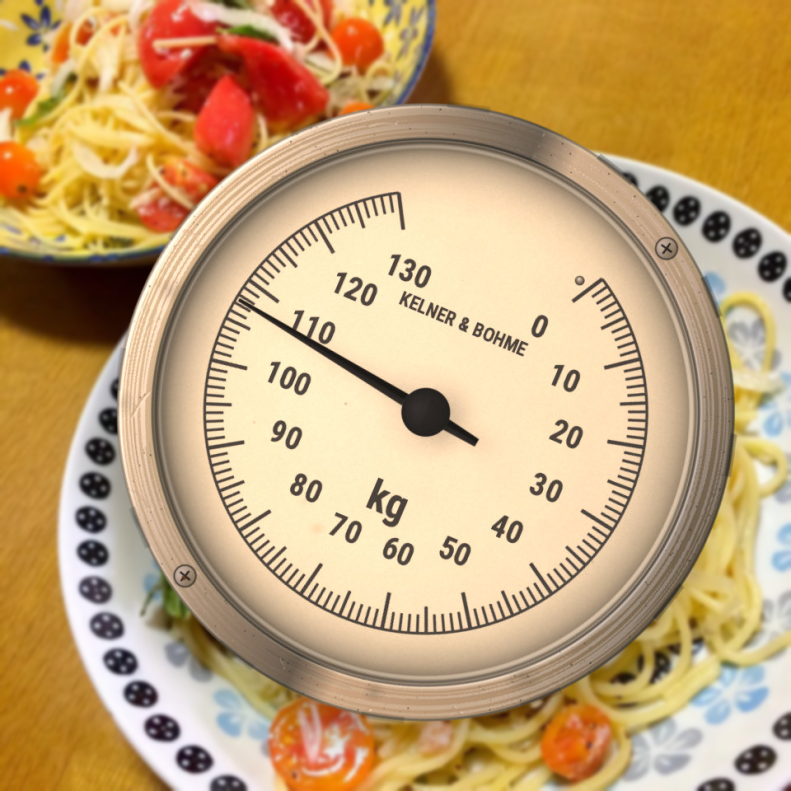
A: 107.5 kg
